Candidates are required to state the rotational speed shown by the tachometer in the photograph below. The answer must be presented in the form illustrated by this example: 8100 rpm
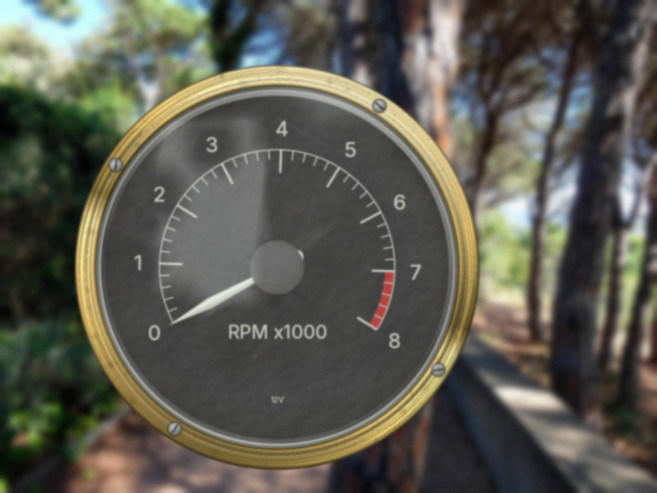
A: 0 rpm
